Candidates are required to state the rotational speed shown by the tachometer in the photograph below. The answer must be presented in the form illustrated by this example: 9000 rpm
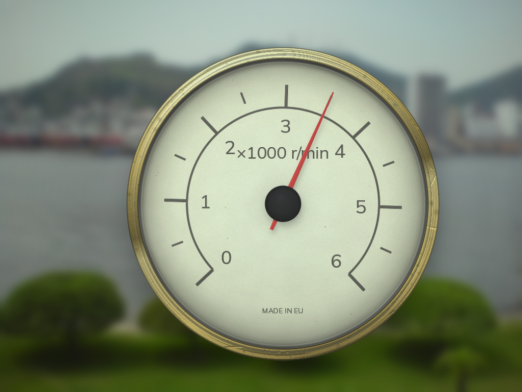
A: 3500 rpm
